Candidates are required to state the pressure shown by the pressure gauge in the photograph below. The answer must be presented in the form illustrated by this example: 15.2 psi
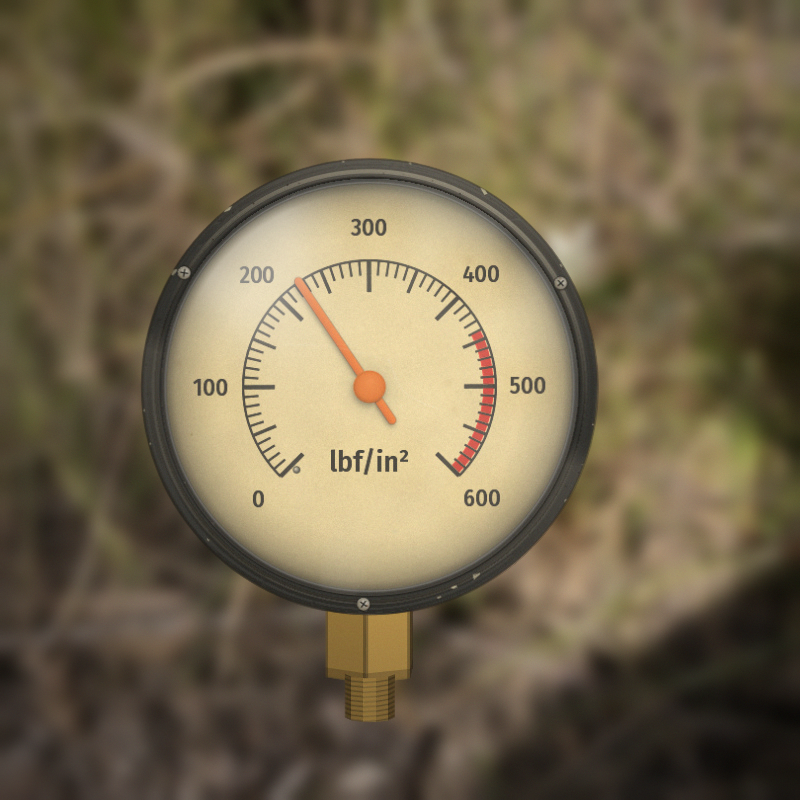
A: 225 psi
